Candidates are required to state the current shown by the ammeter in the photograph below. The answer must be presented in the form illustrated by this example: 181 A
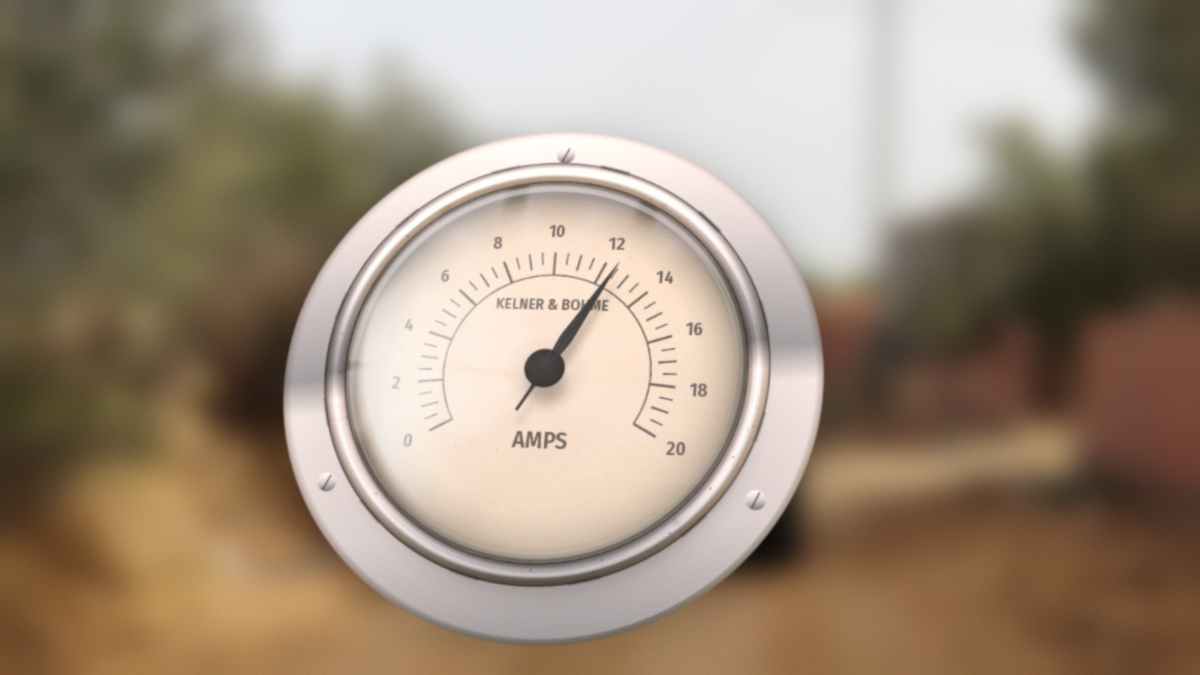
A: 12.5 A
